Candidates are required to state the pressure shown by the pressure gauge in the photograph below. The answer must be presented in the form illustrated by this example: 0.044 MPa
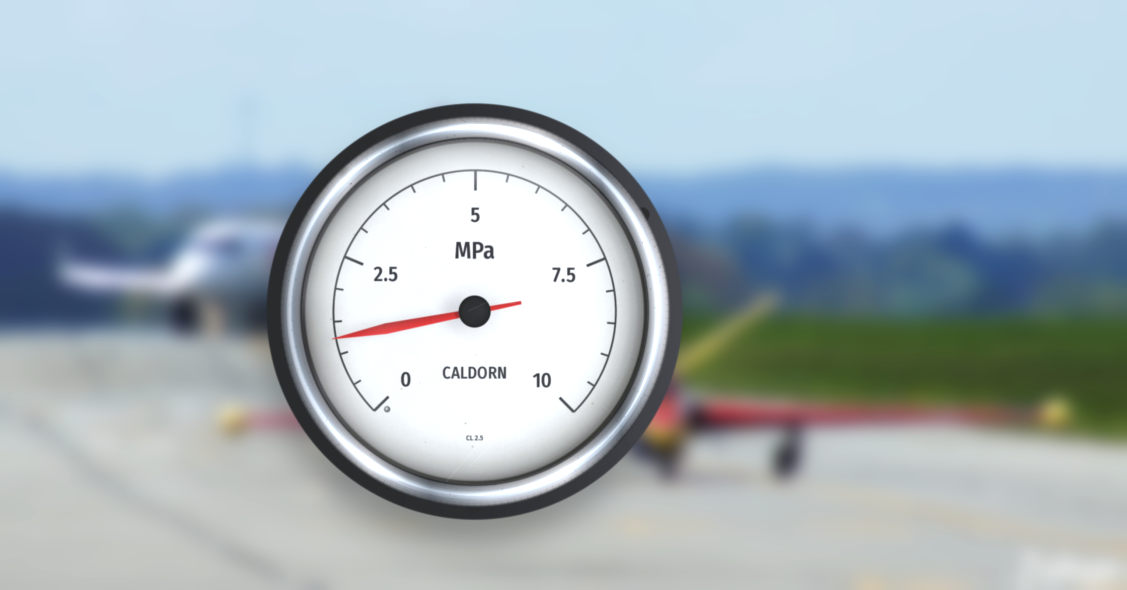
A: 1.25 MPa
